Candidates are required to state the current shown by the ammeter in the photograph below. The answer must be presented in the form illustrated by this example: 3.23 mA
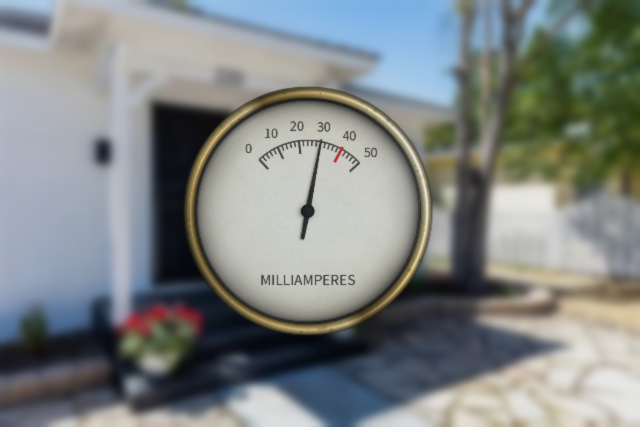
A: 30 mA
